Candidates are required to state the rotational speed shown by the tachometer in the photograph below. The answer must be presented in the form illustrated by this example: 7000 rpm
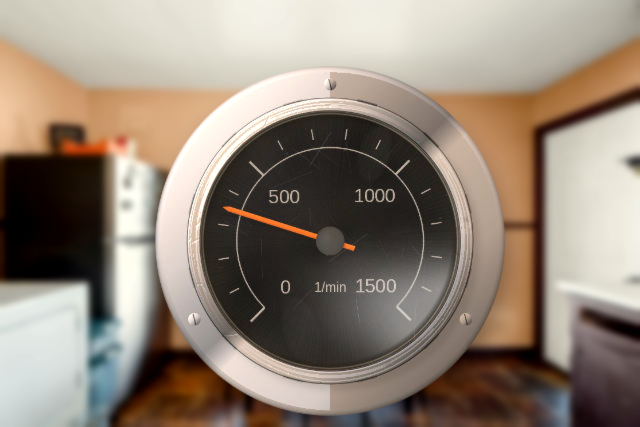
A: 350 rpm
